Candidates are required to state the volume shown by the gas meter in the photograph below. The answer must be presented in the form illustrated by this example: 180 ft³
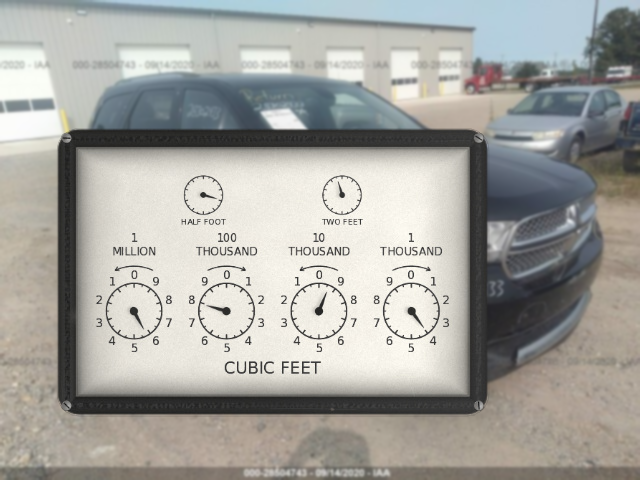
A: 579400 ft³
